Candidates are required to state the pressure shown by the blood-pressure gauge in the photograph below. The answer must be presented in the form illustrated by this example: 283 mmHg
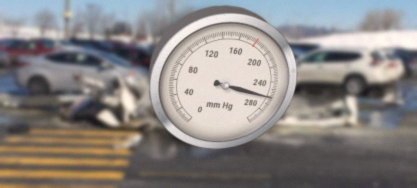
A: 260 mmHg
